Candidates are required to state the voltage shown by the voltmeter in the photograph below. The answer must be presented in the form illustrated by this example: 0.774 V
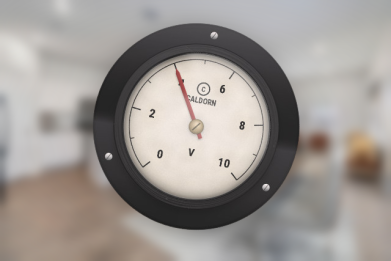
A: 4 V
